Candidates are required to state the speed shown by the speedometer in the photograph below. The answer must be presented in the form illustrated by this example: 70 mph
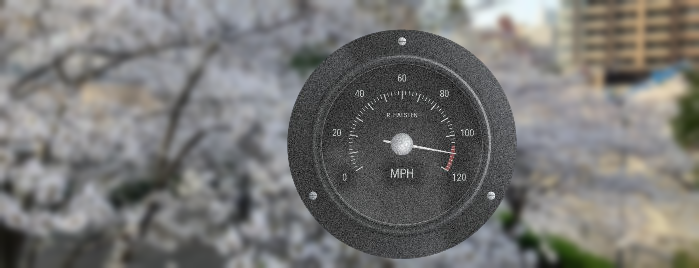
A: 110 mph
